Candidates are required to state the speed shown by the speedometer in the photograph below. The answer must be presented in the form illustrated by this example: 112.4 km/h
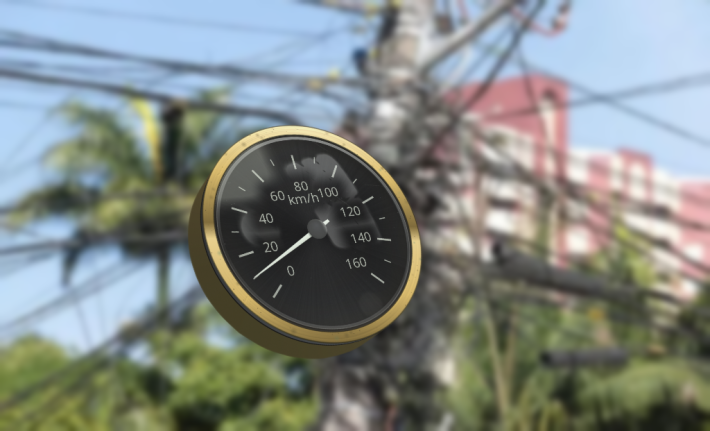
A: 10 km/h
